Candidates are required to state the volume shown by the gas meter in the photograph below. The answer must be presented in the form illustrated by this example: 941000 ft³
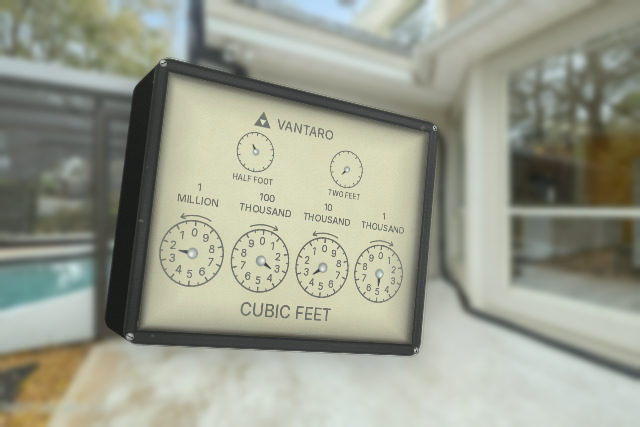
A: 233500 ft³
